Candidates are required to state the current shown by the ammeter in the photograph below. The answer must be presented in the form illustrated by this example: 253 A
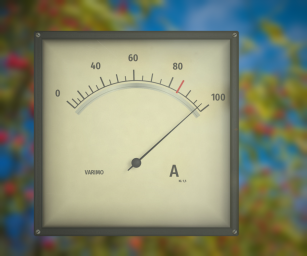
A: 97.5 A
